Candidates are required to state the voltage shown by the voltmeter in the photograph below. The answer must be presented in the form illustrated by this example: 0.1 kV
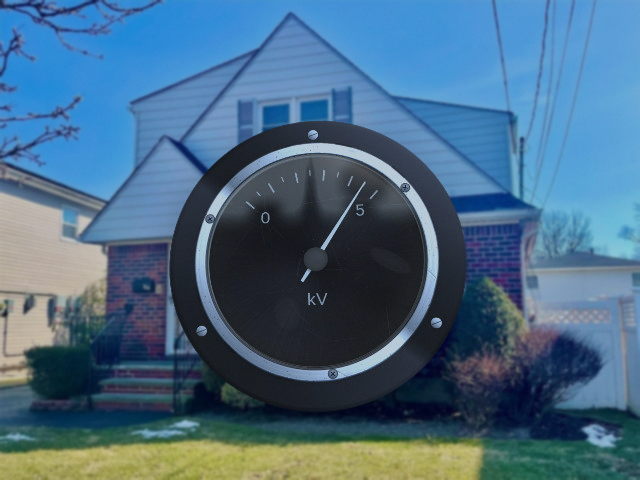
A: 4.5 kV
